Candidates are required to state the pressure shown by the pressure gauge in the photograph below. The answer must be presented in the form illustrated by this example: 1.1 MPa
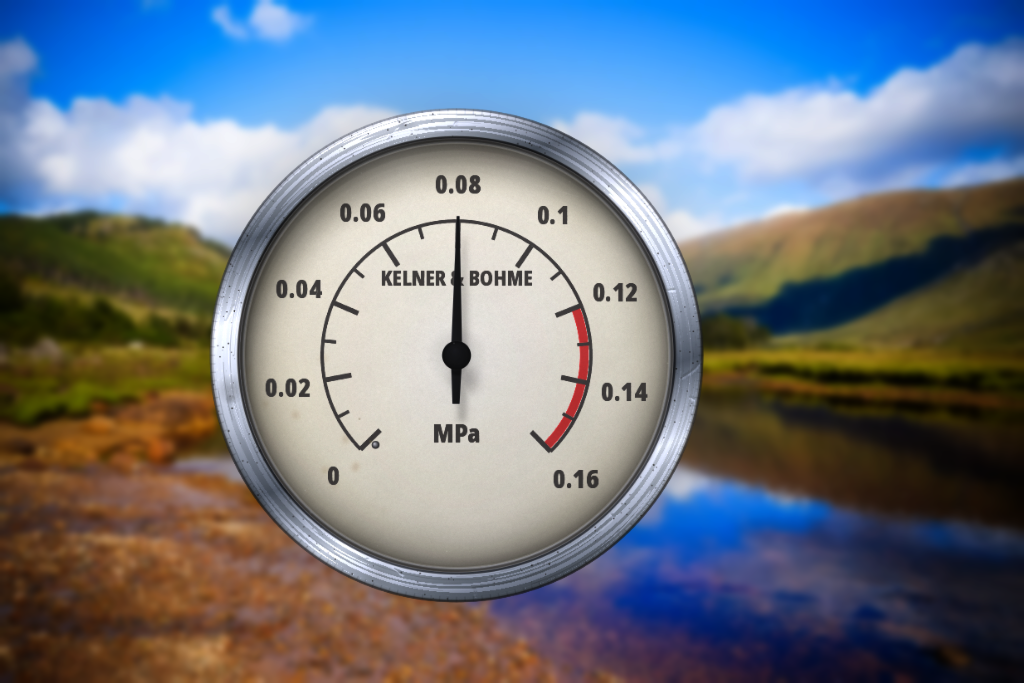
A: 0.08 MPa
